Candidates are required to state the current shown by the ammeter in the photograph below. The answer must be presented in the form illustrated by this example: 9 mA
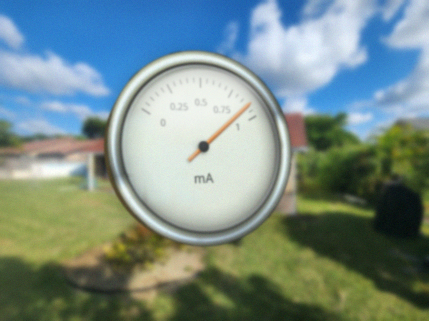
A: 0.9 mA
